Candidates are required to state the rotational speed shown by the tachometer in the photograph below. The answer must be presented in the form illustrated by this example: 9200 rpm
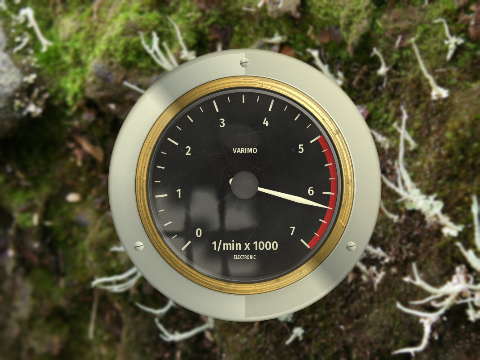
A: 6250 rpm
